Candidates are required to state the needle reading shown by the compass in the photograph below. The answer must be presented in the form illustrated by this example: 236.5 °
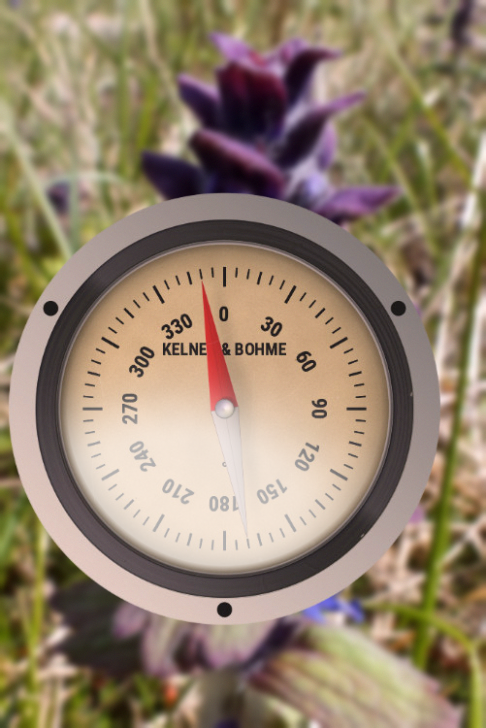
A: 350 °
